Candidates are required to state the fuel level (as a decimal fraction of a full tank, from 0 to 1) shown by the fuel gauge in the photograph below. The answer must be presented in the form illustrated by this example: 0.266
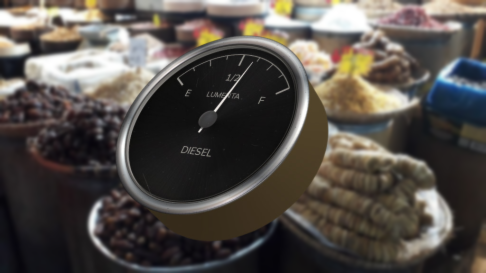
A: 0.625
